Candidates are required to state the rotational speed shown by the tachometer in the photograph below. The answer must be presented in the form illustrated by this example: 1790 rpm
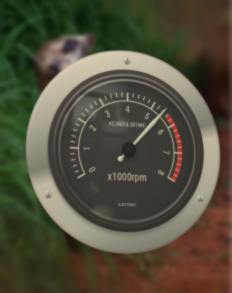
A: 5400 rpm
